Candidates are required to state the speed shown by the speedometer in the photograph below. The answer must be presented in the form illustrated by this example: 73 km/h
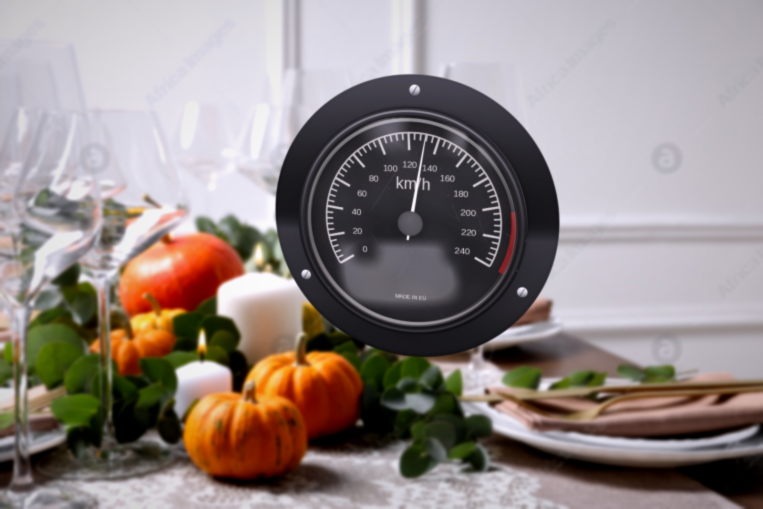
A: 132 km/h
